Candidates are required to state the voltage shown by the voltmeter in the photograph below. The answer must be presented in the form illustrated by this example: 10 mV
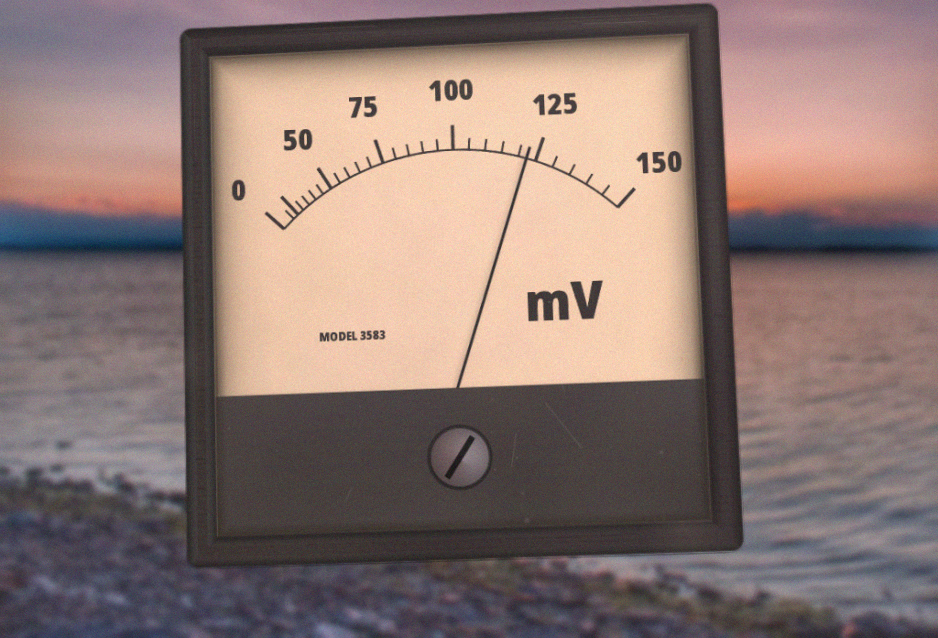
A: 122.5 mV
